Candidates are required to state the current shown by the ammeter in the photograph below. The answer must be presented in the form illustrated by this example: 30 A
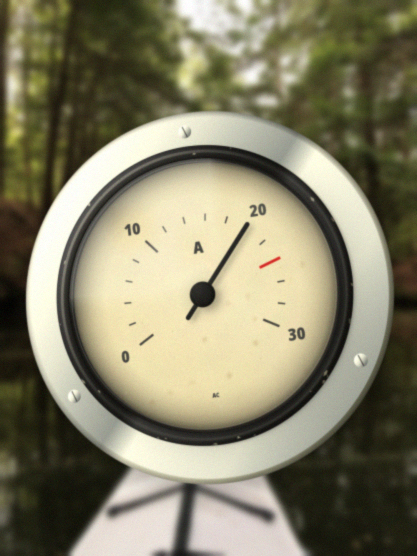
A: 20 A
